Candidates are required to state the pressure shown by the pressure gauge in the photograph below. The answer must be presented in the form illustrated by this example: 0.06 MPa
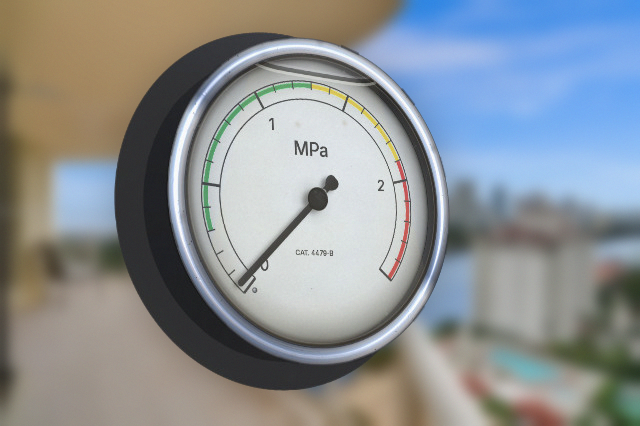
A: 0.05 MPa
